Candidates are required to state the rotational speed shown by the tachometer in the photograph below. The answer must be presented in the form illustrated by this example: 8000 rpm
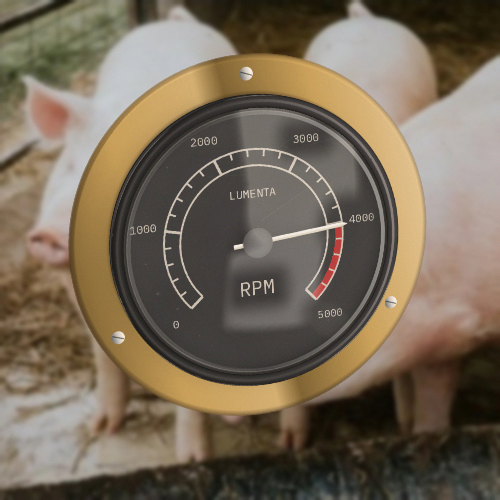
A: 4000 rpm
